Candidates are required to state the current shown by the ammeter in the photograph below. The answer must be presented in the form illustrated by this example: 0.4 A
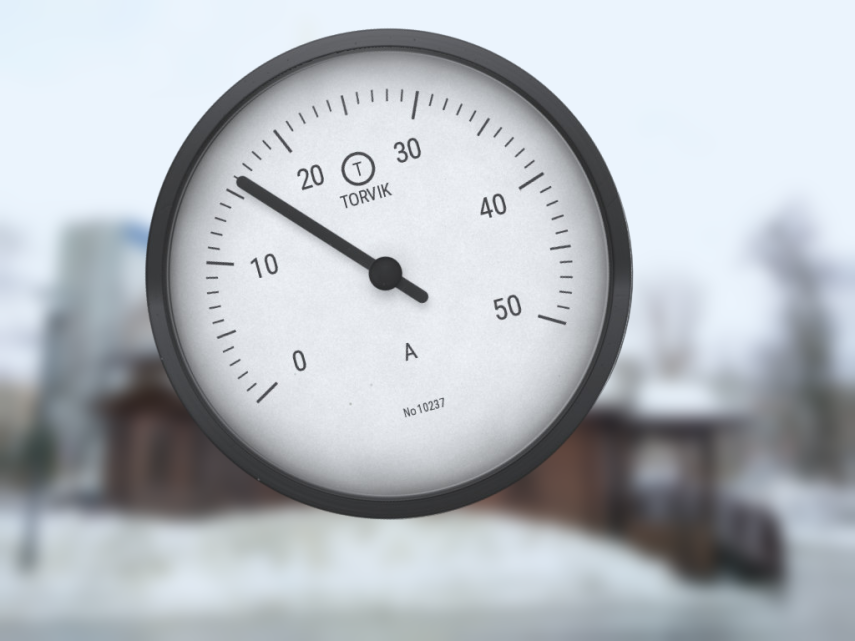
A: 16 A
